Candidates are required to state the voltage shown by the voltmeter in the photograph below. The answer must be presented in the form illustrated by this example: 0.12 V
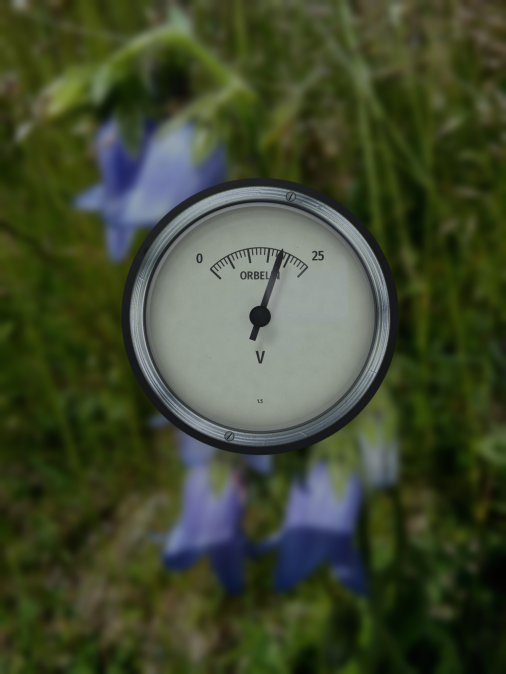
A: 18 V
